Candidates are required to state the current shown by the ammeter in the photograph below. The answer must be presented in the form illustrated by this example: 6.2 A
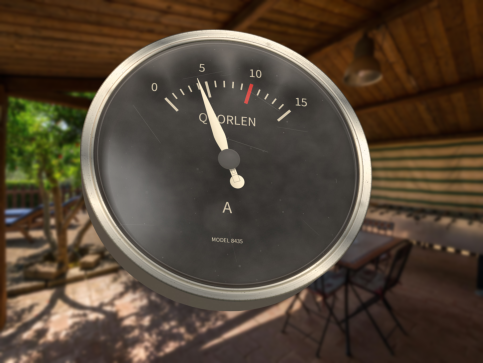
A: 4 A
